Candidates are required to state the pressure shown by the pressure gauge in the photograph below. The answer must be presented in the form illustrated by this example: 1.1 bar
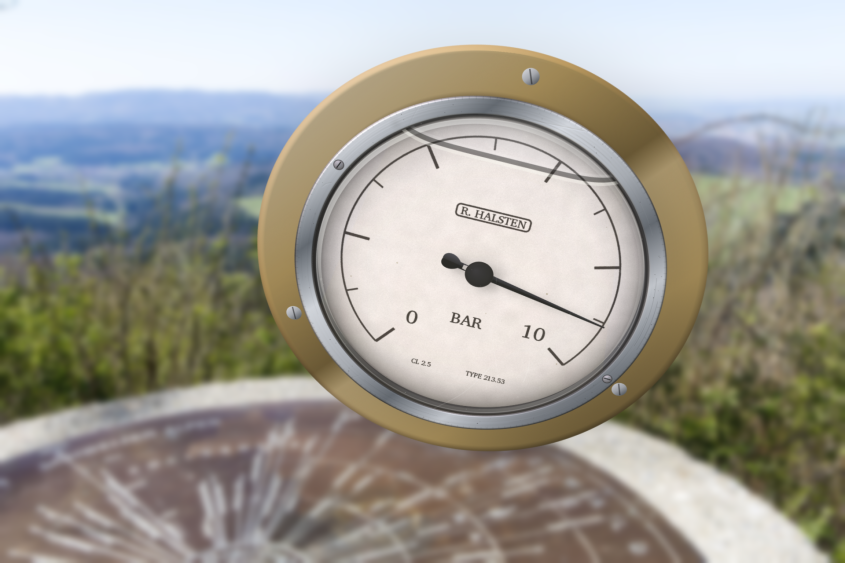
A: 9 bar
